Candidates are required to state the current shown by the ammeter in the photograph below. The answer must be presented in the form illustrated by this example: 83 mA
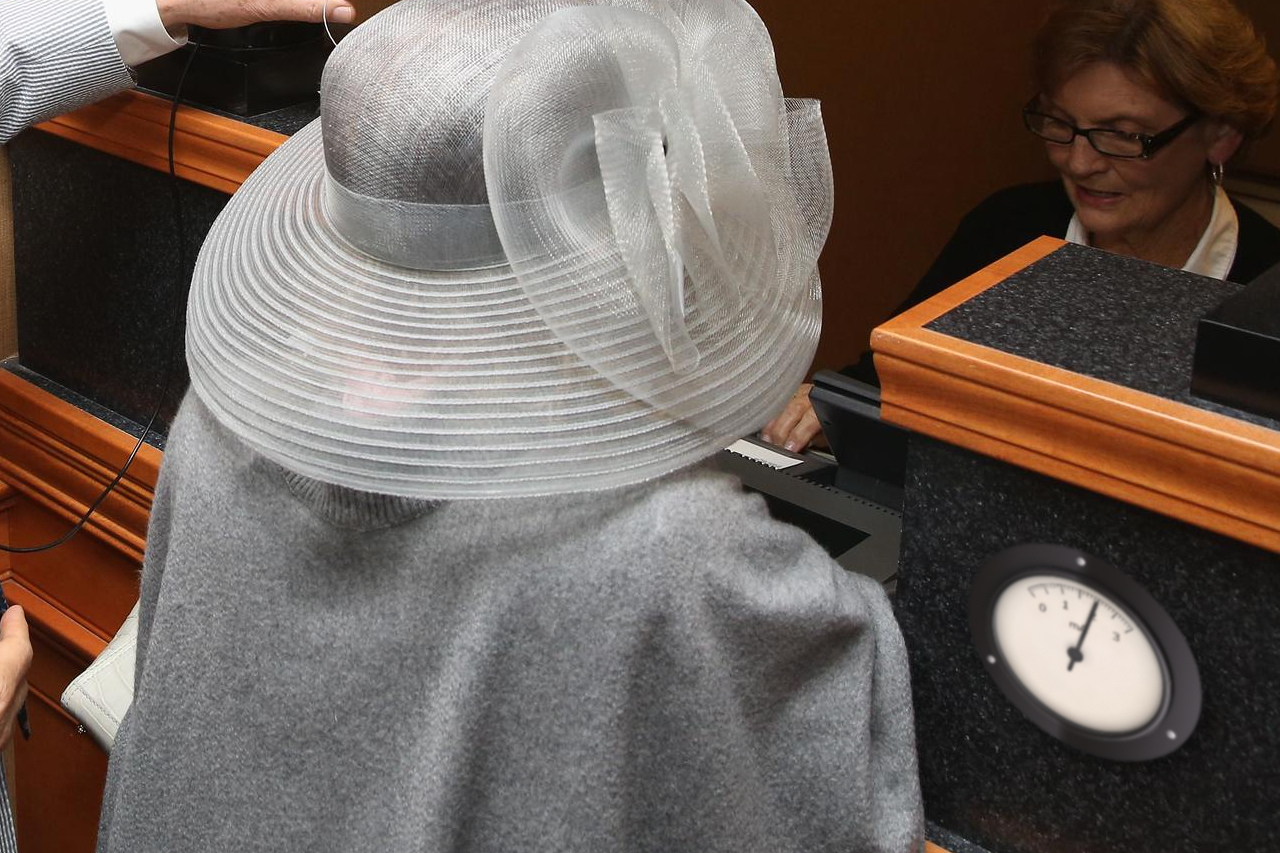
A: 2 mA
